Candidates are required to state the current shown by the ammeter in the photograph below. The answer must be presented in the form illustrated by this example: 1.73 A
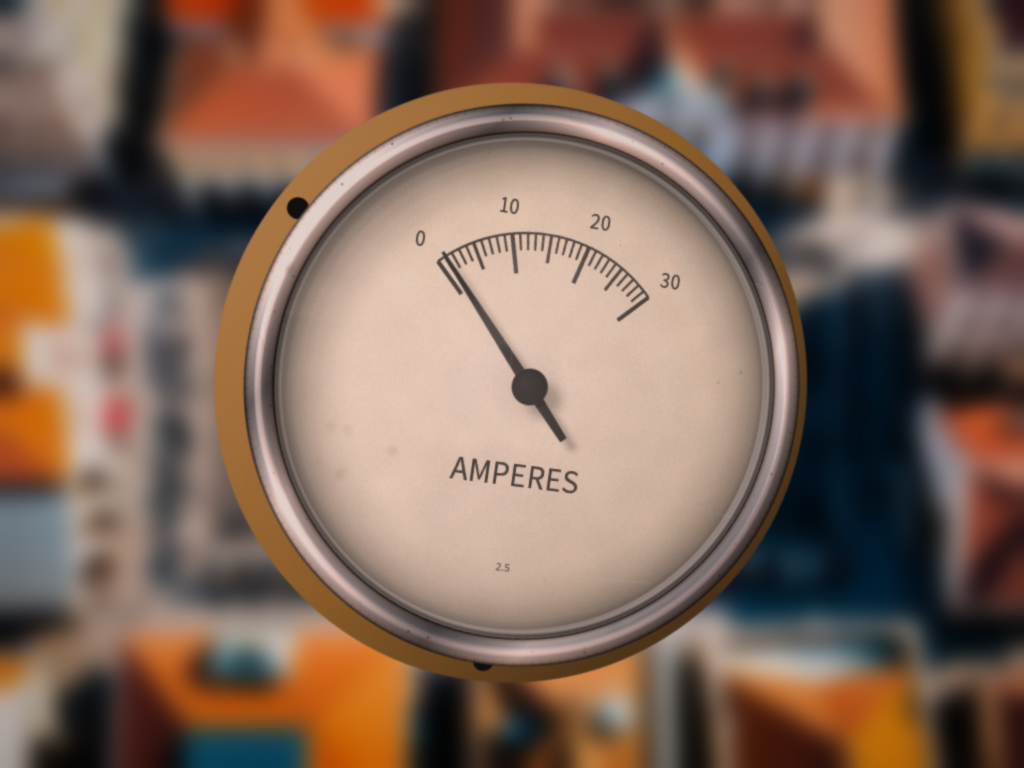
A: 1 A
